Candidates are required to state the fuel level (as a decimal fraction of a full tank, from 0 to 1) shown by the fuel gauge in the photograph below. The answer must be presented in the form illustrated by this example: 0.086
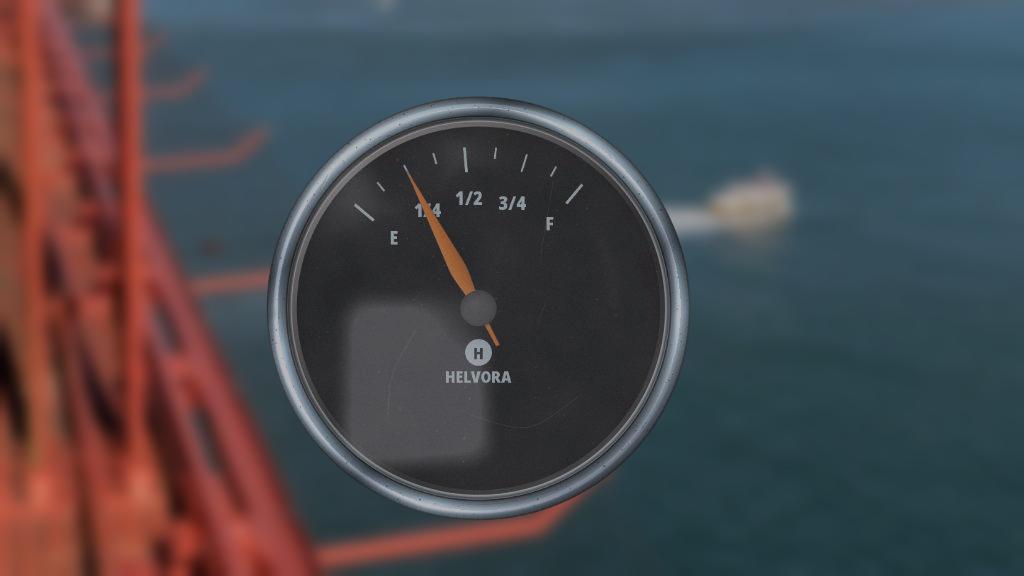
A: 0.25
